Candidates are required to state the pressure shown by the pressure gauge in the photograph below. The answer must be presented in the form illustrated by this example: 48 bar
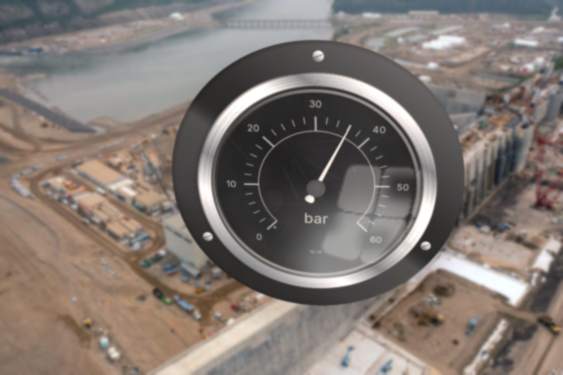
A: 36 bar
